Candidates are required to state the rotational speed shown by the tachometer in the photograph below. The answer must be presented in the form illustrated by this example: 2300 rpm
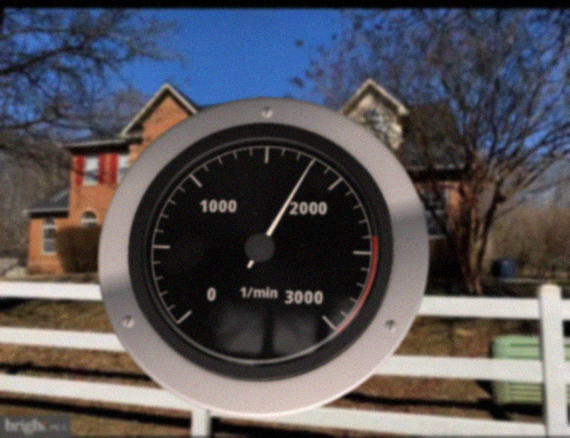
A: 1800 rpm
